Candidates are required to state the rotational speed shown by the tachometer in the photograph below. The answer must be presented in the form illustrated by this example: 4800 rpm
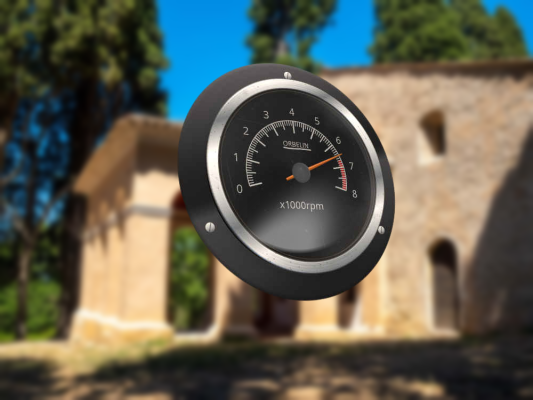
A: 6500 rpm
